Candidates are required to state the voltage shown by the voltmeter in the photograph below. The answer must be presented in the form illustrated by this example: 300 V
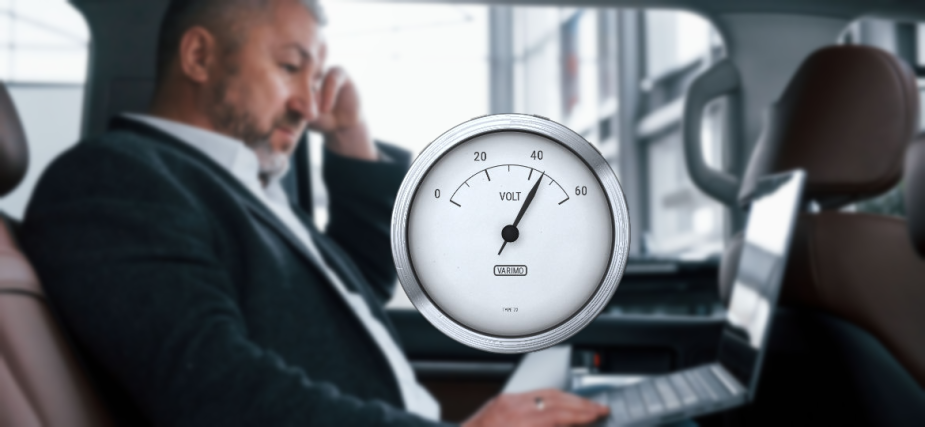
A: 45 V
